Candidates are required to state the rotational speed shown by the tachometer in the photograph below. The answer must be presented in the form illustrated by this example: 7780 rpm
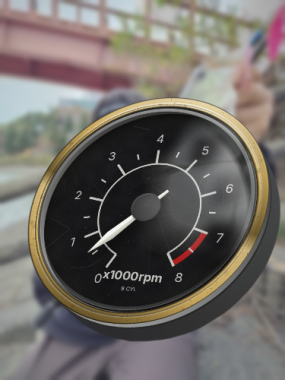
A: 500 rpm
